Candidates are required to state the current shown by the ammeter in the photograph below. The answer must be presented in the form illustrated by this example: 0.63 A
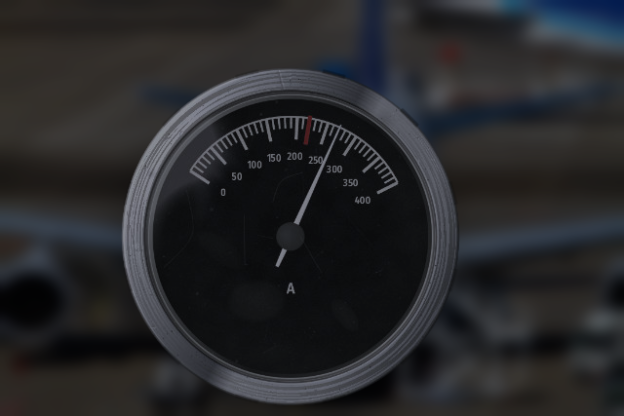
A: 270 A
